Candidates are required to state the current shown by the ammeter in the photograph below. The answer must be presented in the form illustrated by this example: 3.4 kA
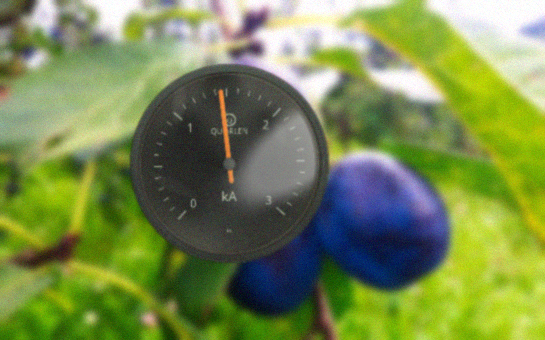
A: 1.45 kA
